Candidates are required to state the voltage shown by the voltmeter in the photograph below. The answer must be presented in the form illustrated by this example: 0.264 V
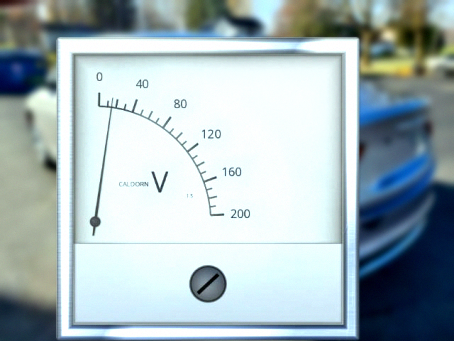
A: 15 V
